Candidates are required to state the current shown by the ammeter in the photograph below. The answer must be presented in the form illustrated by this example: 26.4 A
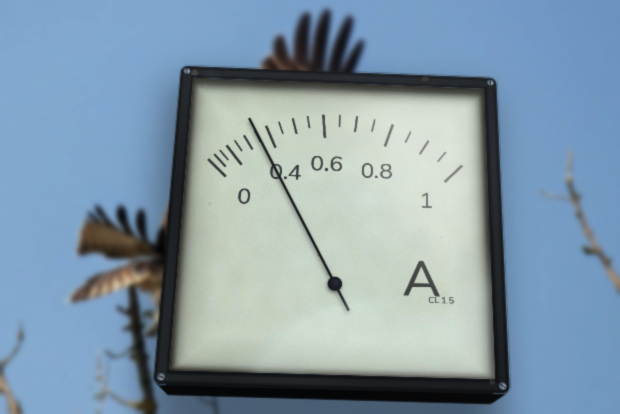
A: 0.35 A
